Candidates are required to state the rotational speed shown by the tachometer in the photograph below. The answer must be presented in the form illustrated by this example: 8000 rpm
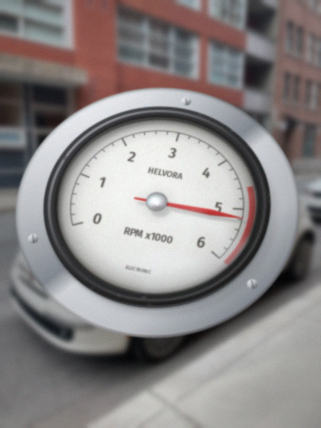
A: 5200 rpm
